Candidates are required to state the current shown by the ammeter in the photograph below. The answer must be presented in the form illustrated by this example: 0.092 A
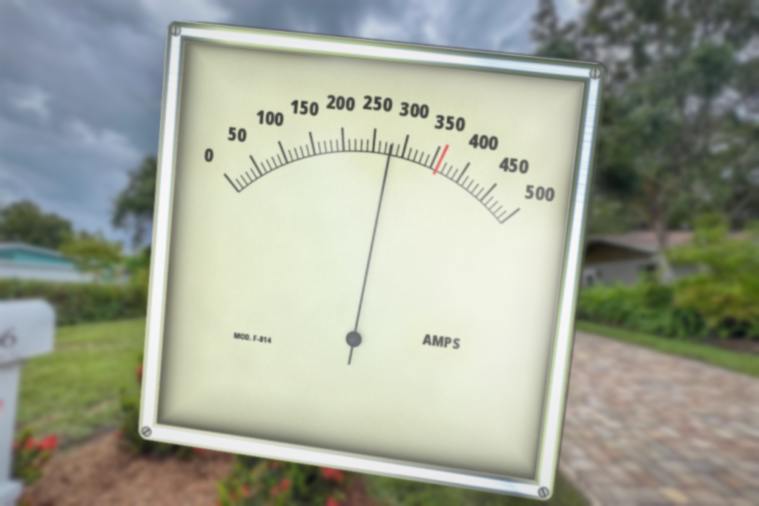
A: 280 A
